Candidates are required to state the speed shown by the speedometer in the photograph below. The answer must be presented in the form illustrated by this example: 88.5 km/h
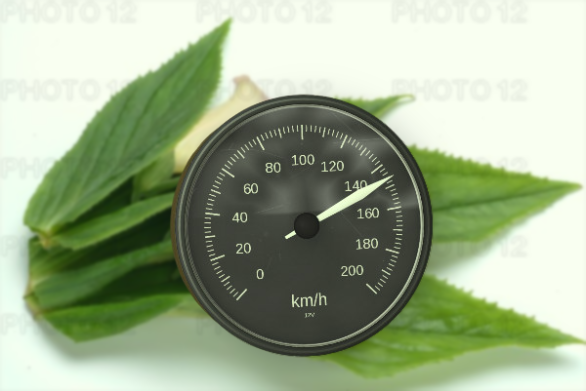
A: 146 km/h
